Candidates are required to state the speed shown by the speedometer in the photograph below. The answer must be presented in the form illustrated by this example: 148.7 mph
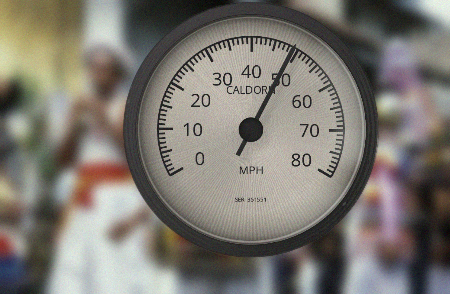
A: 49 mph
